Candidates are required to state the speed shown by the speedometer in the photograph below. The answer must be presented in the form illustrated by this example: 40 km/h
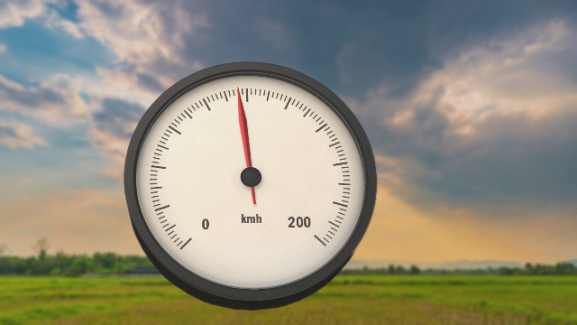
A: 96 km/h
